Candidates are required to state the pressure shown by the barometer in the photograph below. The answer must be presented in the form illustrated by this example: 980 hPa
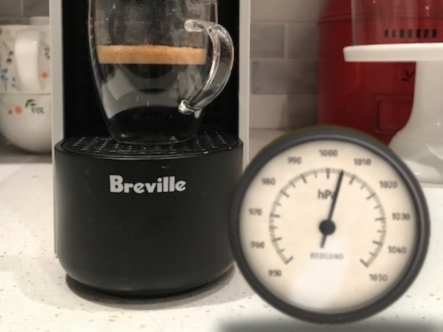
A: 1005 hPa
